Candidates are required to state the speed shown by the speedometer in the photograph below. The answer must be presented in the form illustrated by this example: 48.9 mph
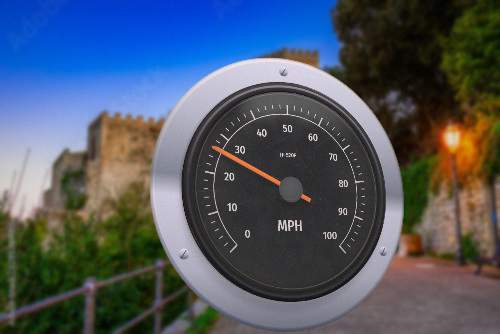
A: 26 mph
